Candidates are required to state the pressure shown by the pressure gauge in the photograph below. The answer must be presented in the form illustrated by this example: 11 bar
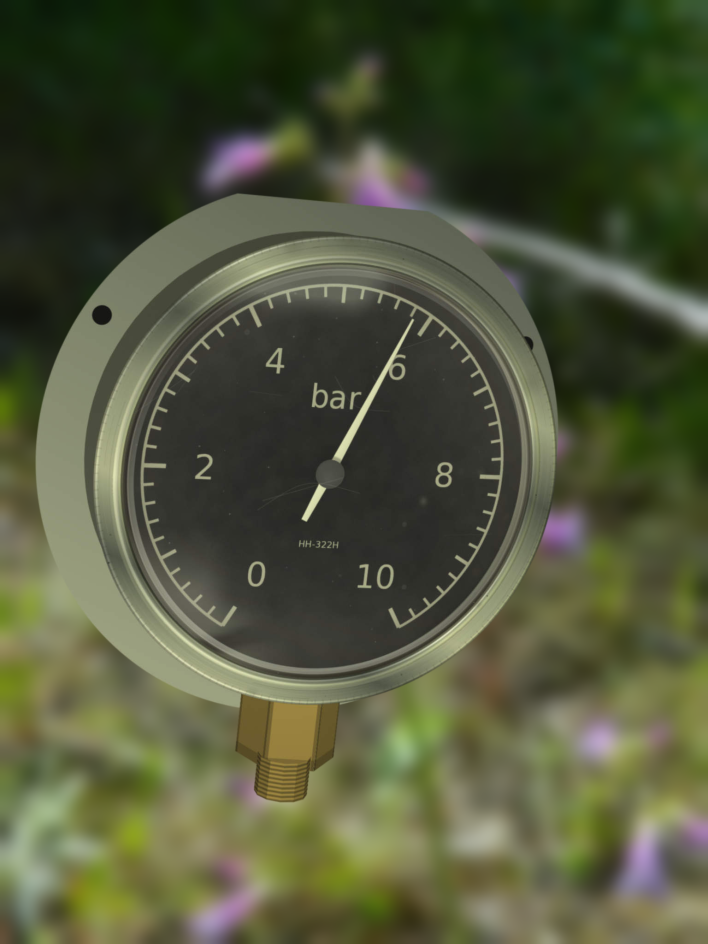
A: 5.8 bar
